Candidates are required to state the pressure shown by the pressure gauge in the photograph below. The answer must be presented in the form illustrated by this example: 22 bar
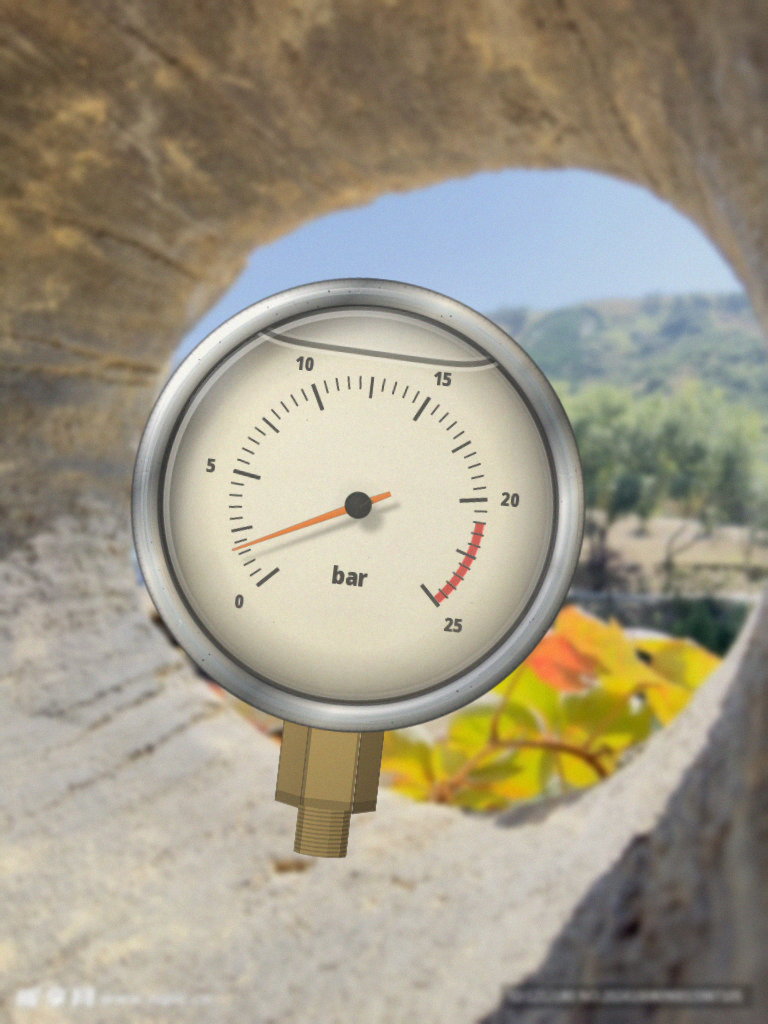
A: 1.75 bar
